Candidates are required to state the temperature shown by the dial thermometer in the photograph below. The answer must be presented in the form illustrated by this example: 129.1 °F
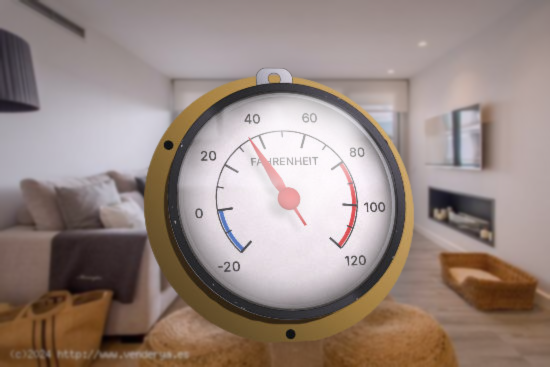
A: 35 °F
